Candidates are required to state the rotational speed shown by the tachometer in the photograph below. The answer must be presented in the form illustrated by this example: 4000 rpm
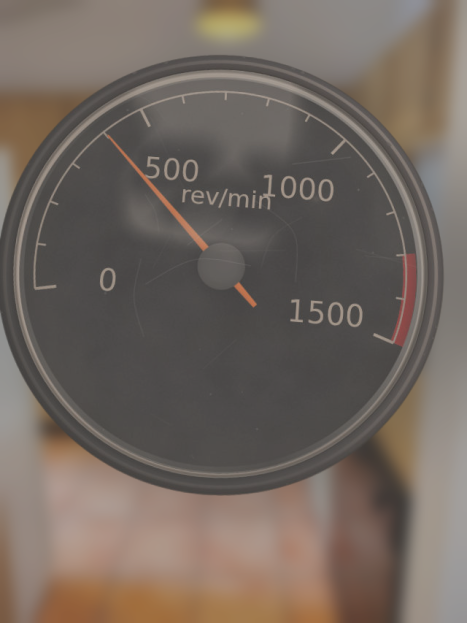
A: 400 rpm
